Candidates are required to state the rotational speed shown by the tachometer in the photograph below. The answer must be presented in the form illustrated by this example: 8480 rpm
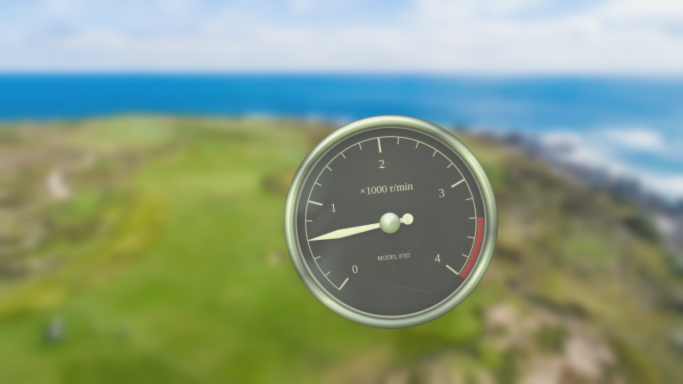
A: 600 rpm
